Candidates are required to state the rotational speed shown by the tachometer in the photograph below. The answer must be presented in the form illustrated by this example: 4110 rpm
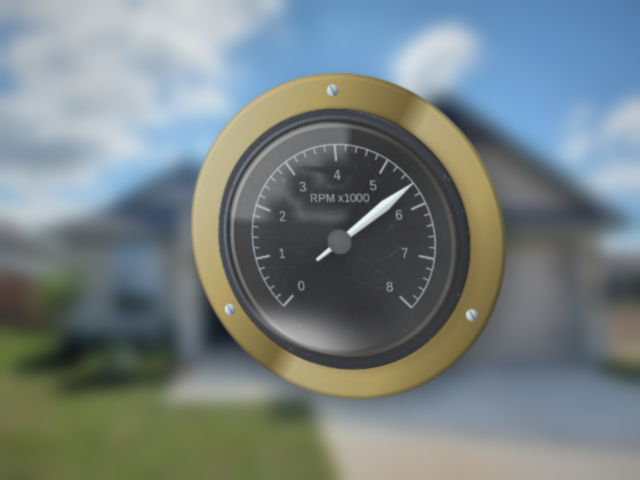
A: 5600 rpm
